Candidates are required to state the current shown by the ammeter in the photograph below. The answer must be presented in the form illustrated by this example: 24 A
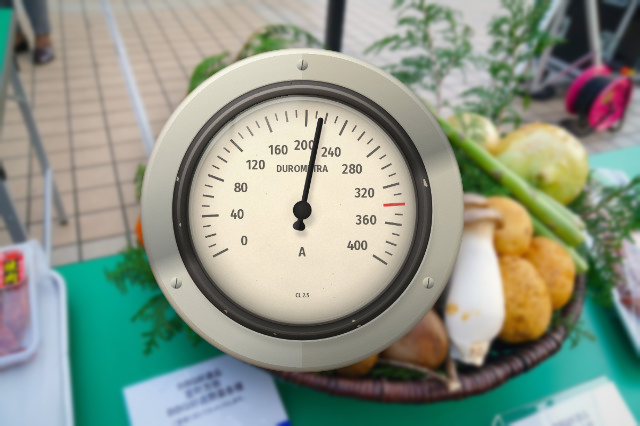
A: 215 A
